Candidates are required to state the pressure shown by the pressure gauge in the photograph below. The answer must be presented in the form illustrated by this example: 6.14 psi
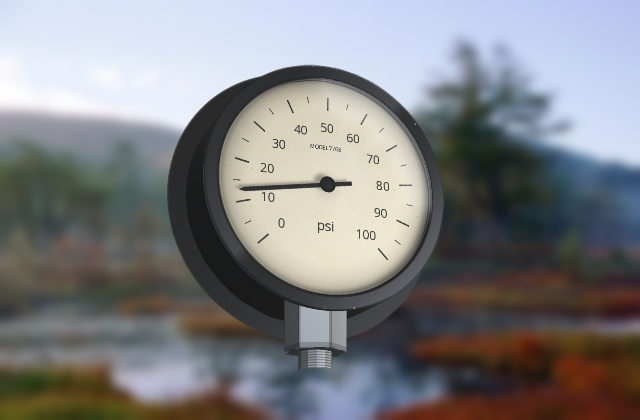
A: 12.5 psi
